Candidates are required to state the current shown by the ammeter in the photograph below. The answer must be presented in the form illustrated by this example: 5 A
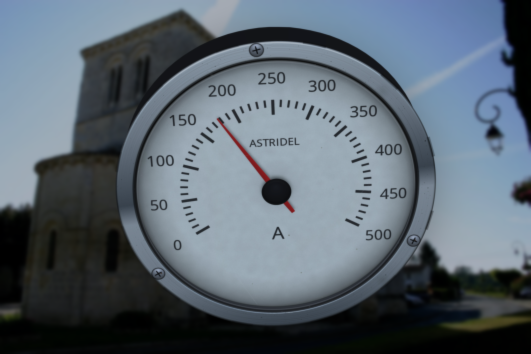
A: 180 A
